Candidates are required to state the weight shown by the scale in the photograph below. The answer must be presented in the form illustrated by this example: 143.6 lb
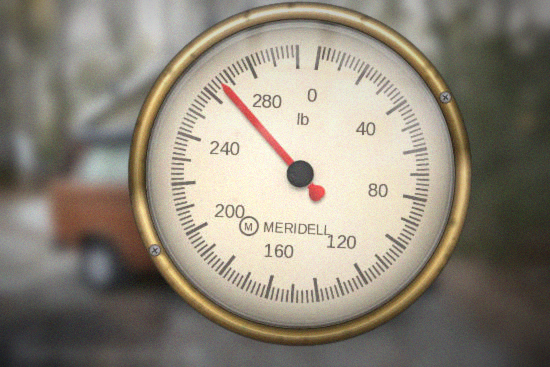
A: 266 lb
